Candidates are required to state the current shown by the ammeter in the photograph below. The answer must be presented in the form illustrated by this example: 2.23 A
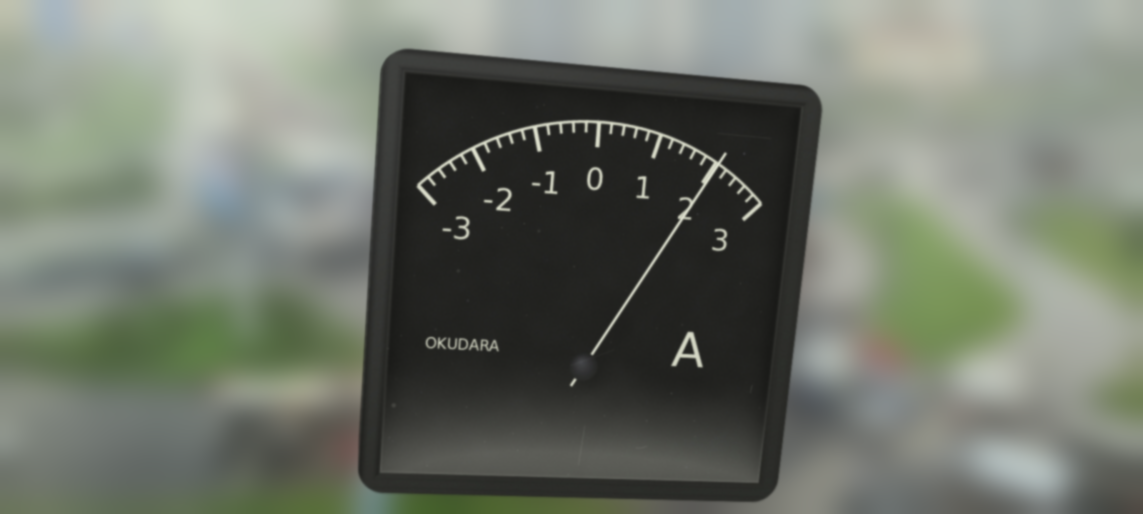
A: 2 A
